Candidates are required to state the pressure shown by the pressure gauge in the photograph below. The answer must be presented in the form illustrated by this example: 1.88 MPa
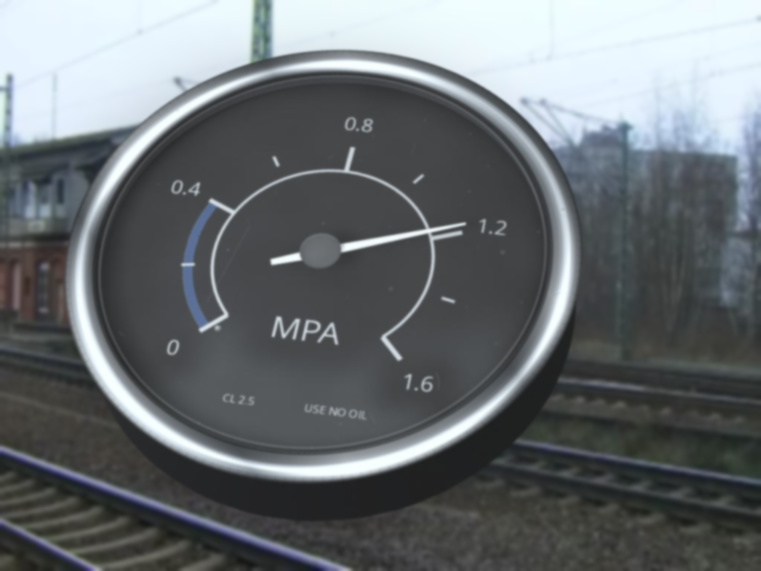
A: 1.2 MPa
